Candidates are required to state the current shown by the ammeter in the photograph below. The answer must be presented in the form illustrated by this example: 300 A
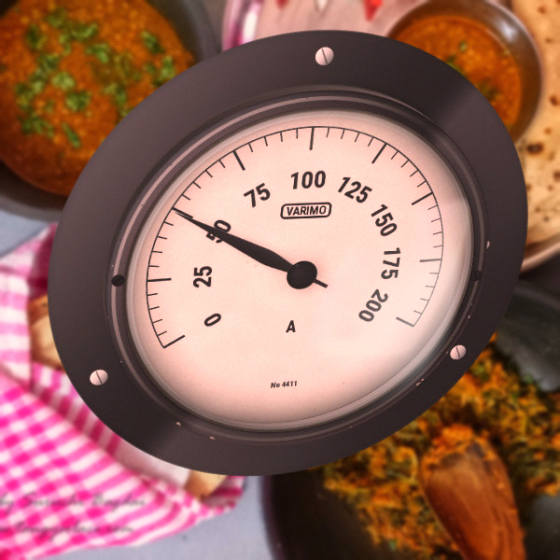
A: 50 A
